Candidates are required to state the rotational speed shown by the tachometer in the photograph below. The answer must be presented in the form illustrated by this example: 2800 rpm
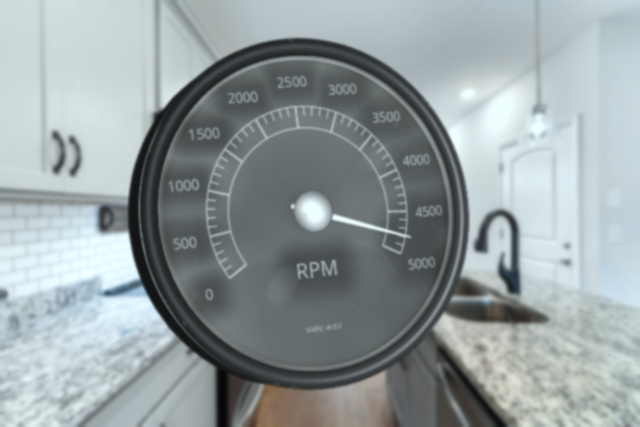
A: 4800 rpm
